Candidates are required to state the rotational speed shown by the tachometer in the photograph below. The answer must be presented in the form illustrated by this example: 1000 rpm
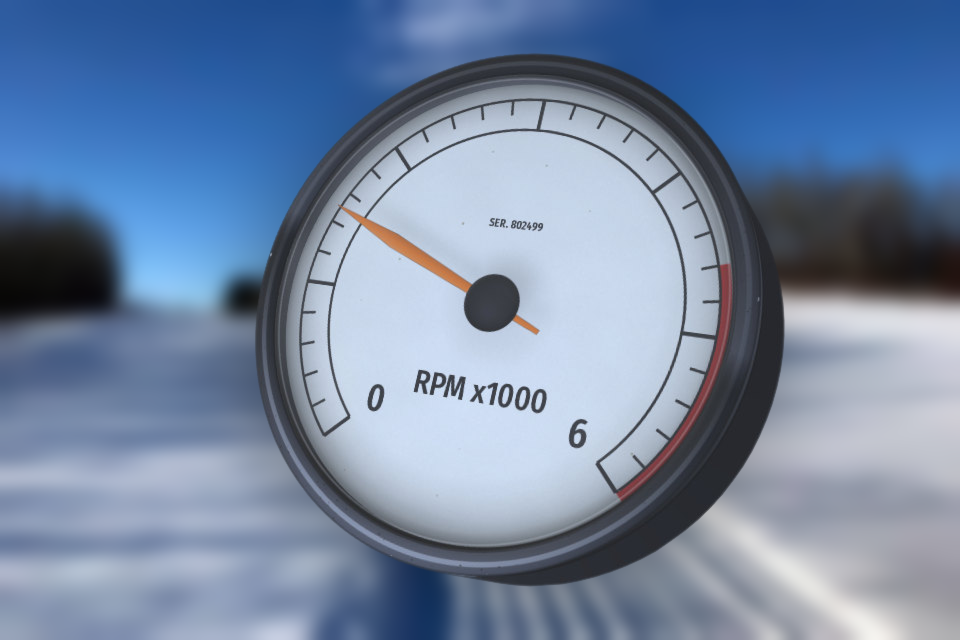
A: 1500 rpm
